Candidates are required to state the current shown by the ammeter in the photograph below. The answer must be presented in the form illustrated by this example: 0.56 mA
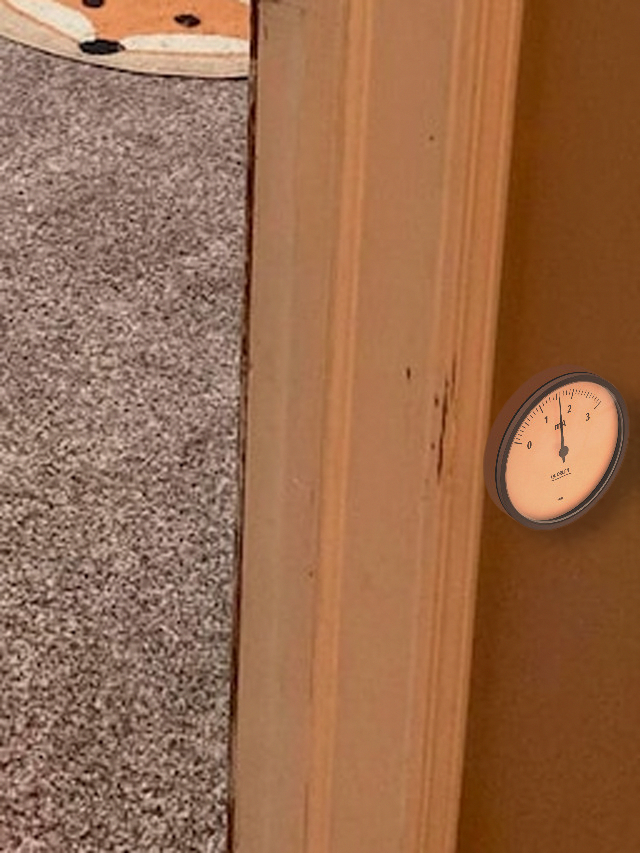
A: 1.5 mA
